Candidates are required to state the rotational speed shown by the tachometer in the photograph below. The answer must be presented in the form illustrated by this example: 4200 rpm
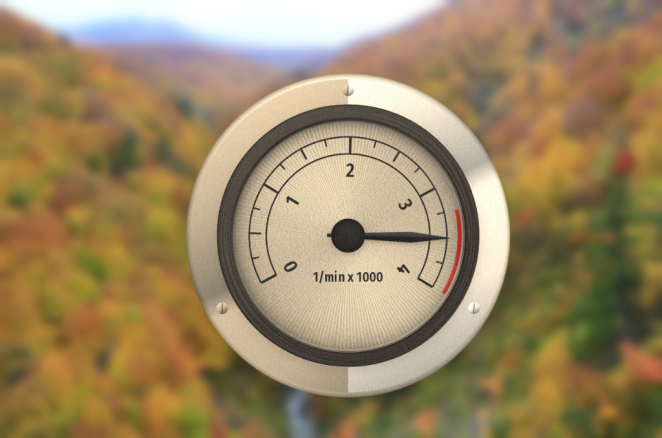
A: 3500 rpm
